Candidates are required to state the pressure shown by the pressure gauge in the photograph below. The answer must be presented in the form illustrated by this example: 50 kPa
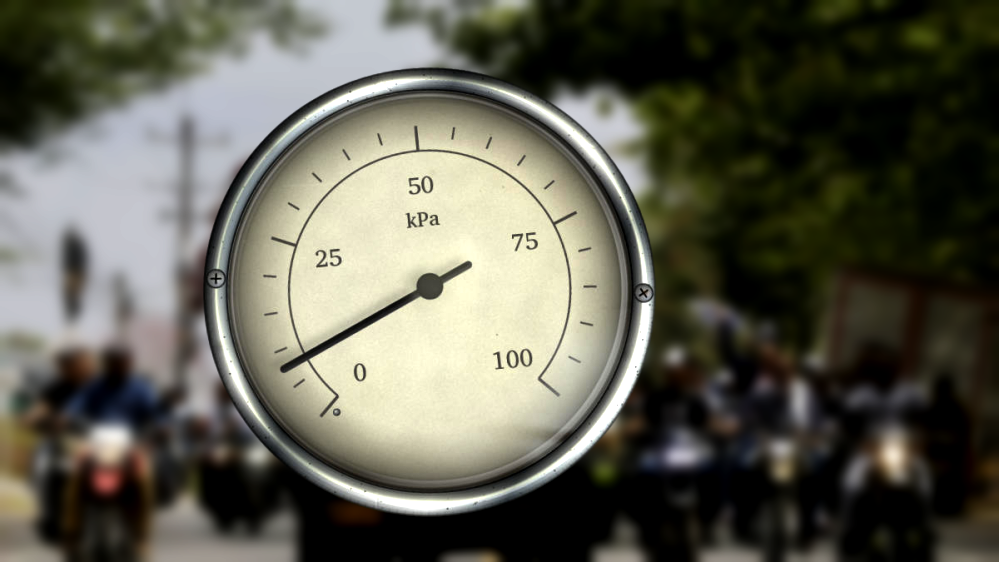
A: 7.5 kPa
